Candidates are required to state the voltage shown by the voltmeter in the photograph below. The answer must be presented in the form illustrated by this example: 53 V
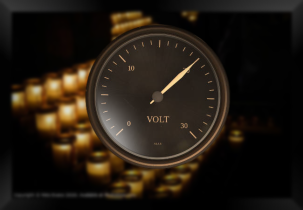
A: 20 V
